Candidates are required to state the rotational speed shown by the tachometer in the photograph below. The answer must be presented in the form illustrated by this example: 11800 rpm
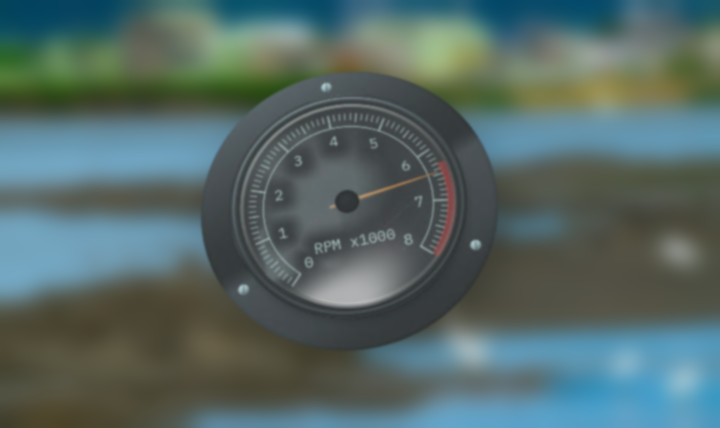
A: 6500 rpm
